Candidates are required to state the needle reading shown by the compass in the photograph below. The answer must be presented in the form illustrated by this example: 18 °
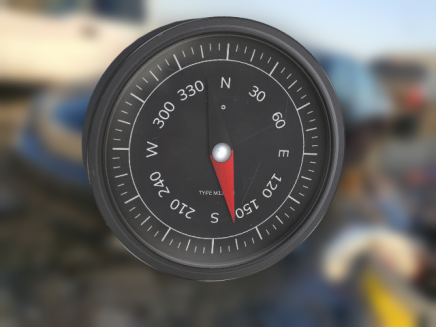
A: 165 °
